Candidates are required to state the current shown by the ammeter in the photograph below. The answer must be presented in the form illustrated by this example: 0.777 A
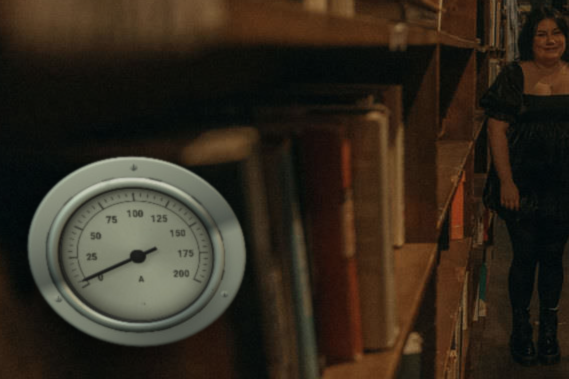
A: 5 A
